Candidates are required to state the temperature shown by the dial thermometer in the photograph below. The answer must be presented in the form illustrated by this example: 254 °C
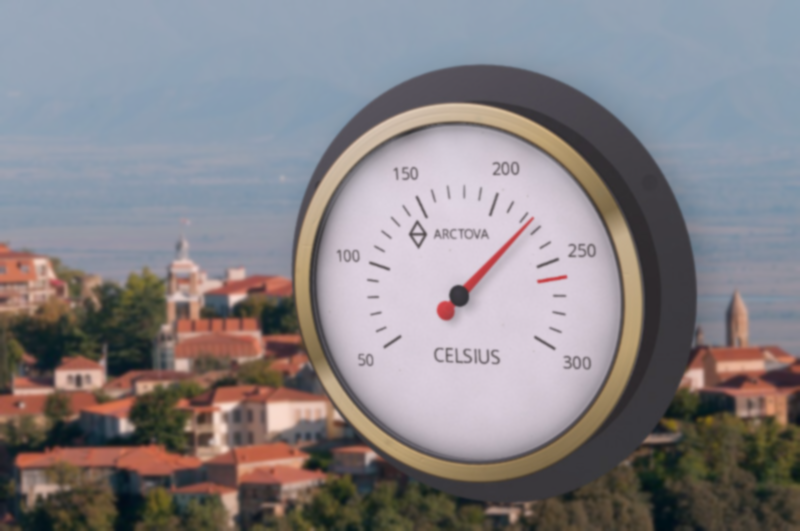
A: 225 °C
